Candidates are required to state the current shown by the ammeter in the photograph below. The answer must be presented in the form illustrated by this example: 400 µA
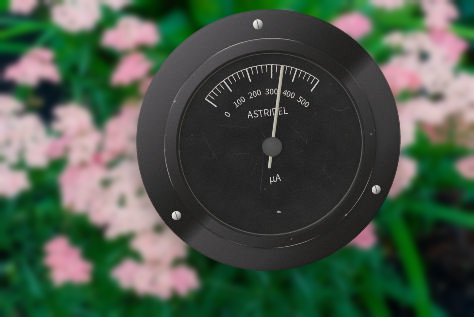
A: 340 µA
